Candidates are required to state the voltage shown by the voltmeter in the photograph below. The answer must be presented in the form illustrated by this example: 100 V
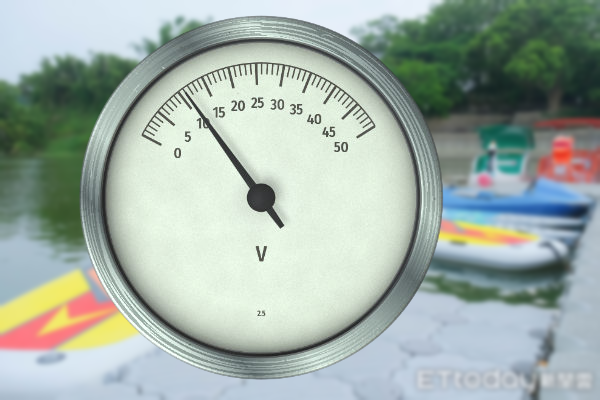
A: 11 V
